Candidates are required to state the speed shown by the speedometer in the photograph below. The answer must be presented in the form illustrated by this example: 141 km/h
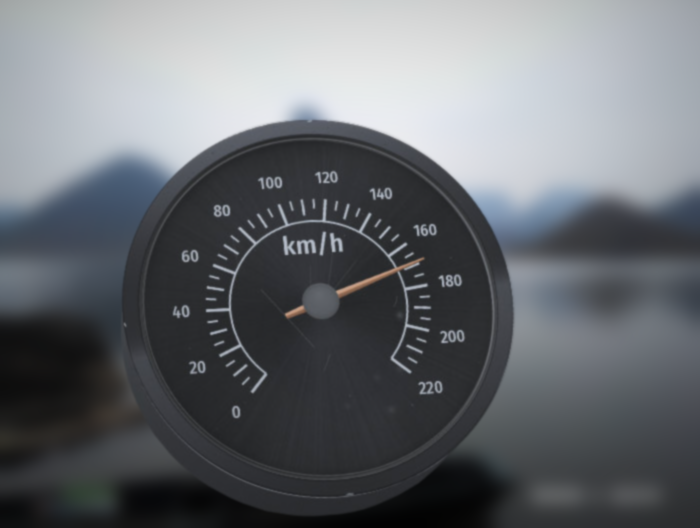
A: 170 km/h
